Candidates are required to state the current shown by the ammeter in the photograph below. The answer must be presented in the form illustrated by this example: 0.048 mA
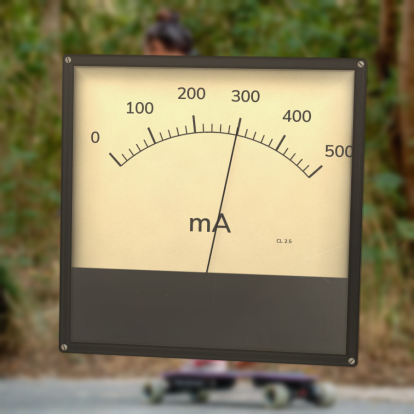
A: 300 mA
